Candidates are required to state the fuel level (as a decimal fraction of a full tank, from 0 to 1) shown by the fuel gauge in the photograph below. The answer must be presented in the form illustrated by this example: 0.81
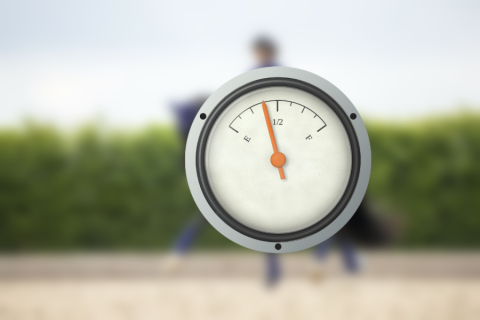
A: 0.375
